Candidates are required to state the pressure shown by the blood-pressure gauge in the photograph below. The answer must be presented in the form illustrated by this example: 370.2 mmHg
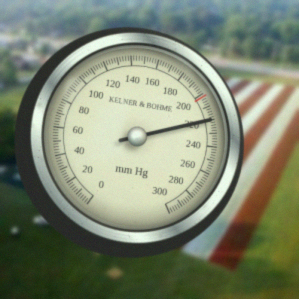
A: 220 mmHg
